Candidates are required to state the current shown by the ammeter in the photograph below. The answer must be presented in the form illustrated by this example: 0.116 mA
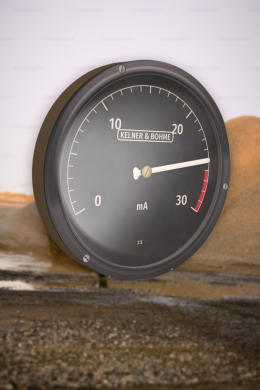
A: 25 mA
